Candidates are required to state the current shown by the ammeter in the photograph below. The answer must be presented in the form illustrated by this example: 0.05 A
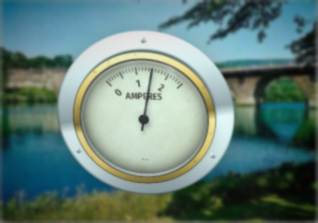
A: 1.5 A
